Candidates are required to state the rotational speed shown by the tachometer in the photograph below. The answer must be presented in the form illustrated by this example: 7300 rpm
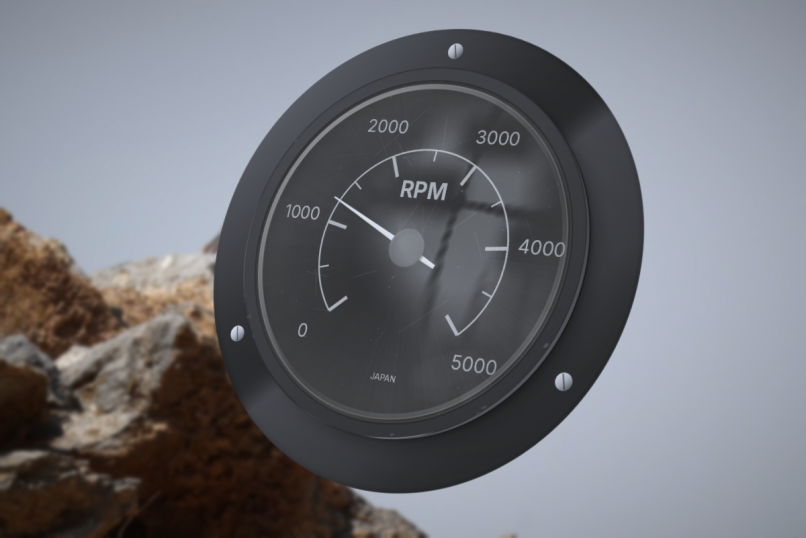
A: 1250 rpm
